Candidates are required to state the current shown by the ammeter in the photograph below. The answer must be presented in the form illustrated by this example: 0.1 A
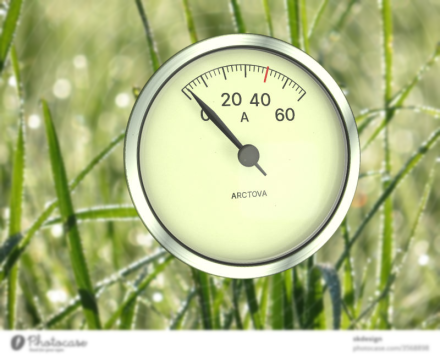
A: 2 A
